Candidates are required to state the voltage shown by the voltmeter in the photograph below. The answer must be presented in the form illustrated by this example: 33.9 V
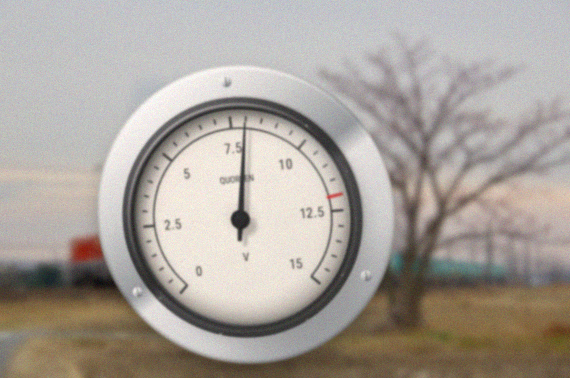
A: 8 V
